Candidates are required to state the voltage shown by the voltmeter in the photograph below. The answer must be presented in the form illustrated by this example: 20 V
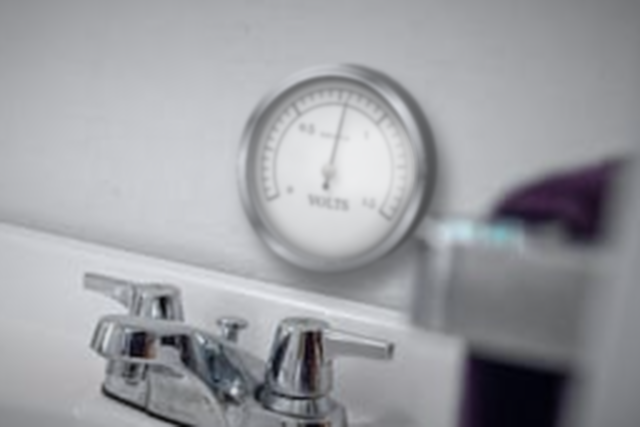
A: 0.8 V
